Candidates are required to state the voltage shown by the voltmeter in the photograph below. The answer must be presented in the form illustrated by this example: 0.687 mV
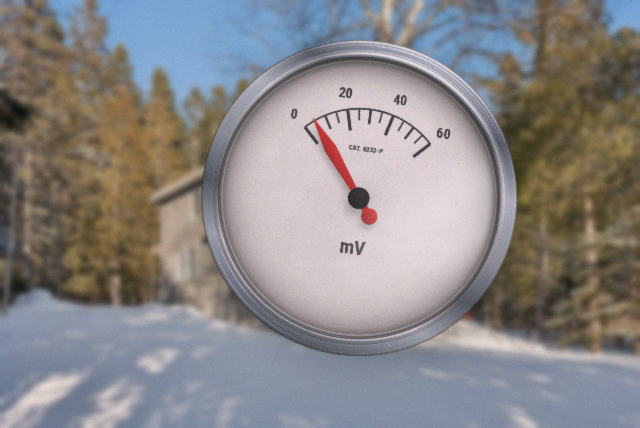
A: 5 mV
